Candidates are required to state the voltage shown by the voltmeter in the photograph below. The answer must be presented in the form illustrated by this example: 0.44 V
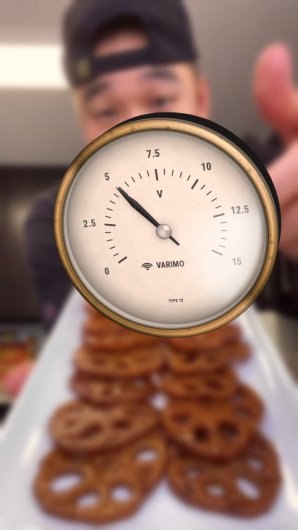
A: 5 V
